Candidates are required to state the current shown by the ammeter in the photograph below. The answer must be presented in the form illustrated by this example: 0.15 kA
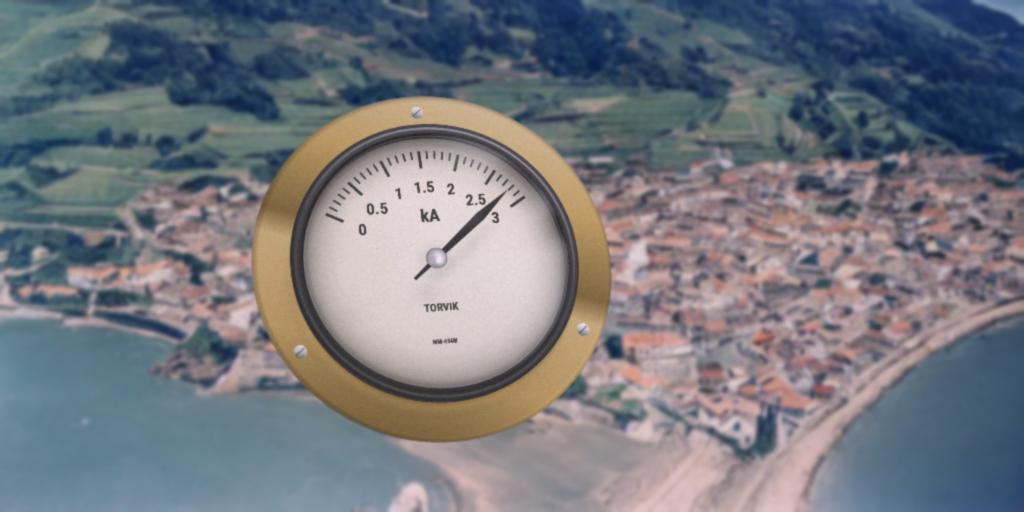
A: 2.8 kA
